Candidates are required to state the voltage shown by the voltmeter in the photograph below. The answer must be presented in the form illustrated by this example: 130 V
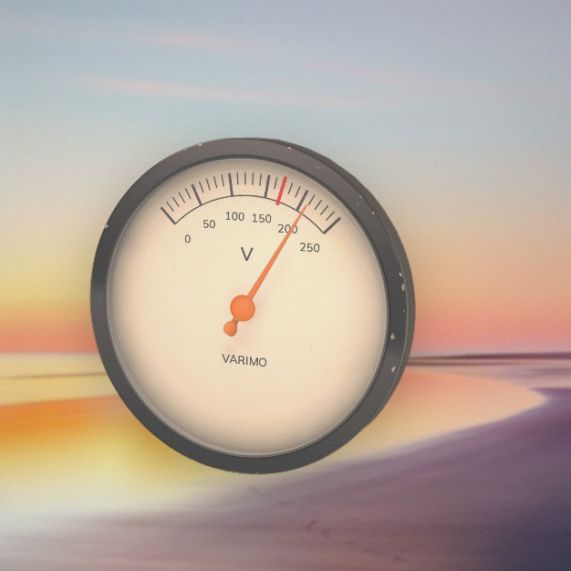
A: 210 V
